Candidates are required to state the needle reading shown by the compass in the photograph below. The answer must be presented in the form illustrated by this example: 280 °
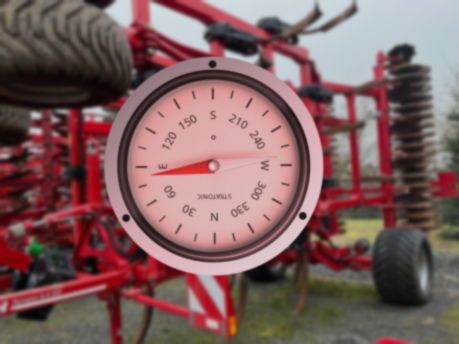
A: 82.5 °
